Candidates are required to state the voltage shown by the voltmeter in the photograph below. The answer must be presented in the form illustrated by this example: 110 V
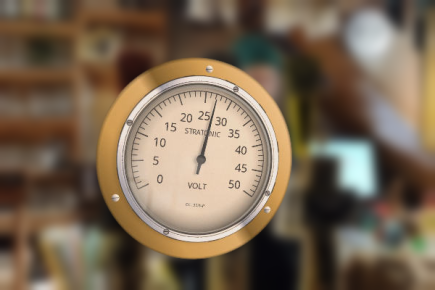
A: 27 V
